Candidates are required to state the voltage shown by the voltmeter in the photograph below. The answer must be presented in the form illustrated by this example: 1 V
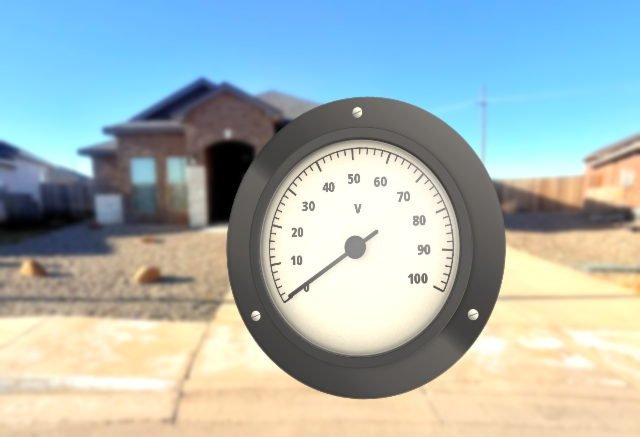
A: 0 V
